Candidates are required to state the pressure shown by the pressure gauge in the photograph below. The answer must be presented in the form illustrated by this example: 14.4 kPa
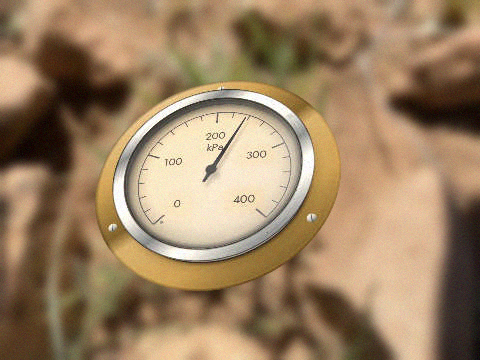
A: 240 kPa
